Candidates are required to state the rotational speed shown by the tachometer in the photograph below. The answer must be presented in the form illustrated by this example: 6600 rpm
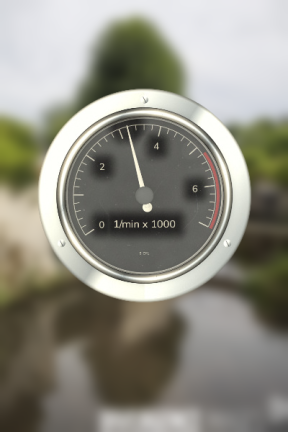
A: 3200 rpm
